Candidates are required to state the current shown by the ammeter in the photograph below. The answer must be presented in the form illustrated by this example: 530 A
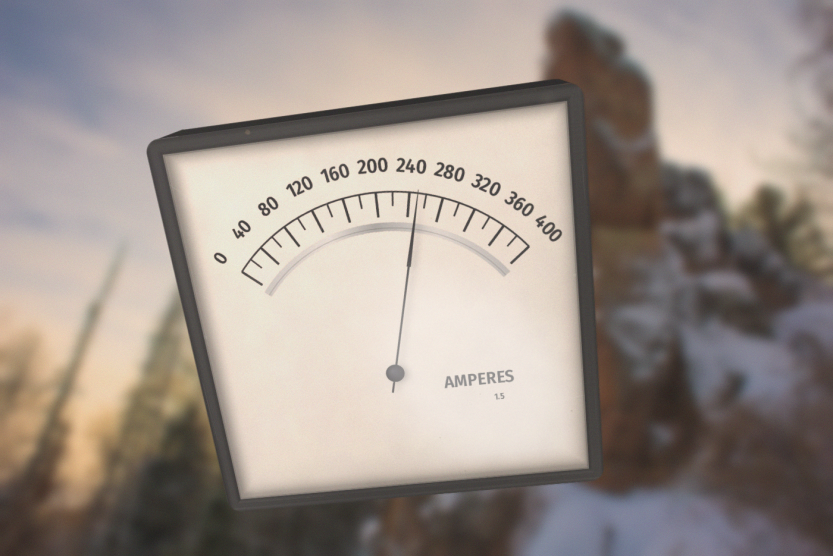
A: 250 A
